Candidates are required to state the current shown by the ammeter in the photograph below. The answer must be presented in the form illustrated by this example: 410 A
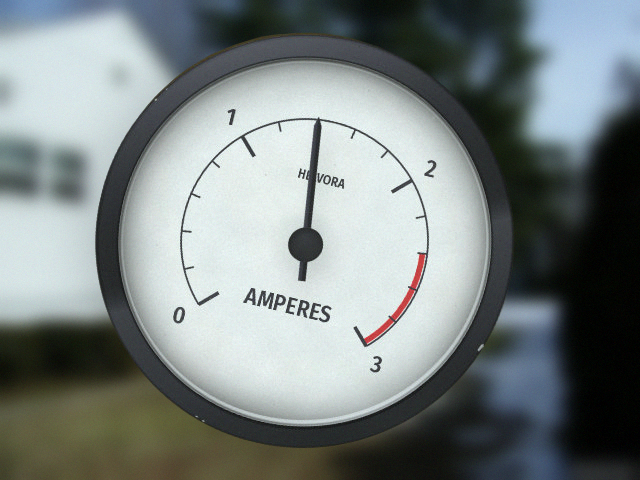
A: 1.4 A
